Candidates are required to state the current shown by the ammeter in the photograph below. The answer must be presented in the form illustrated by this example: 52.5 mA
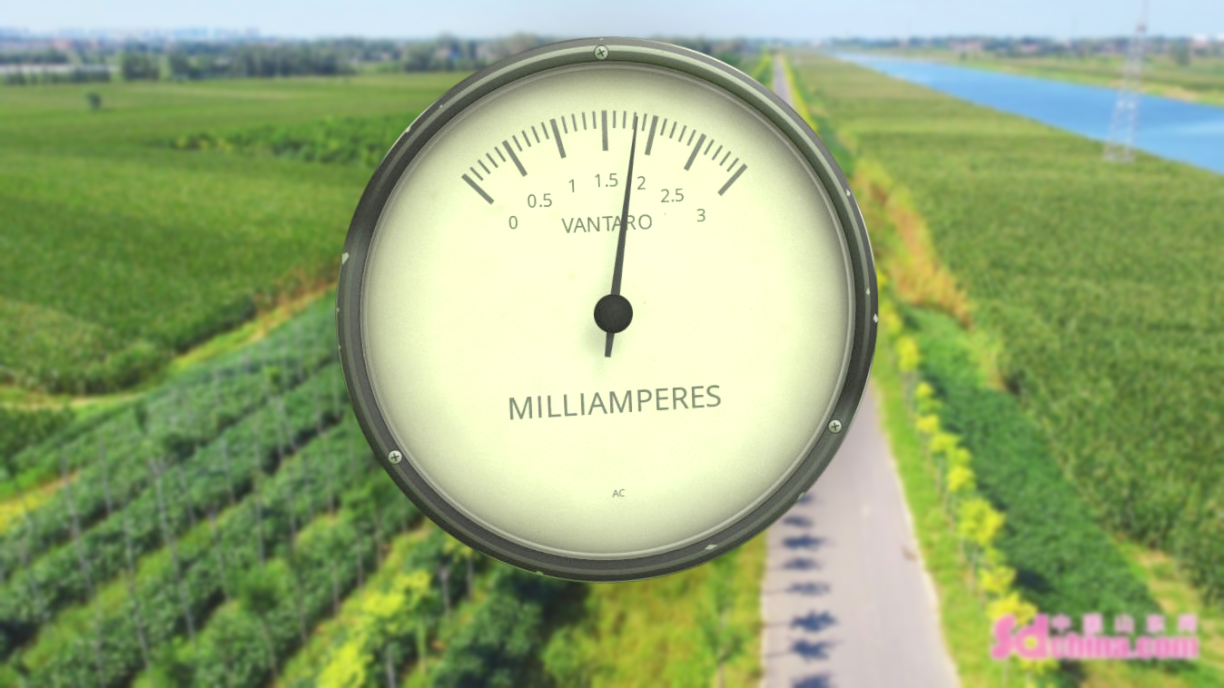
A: 1.8 mA
